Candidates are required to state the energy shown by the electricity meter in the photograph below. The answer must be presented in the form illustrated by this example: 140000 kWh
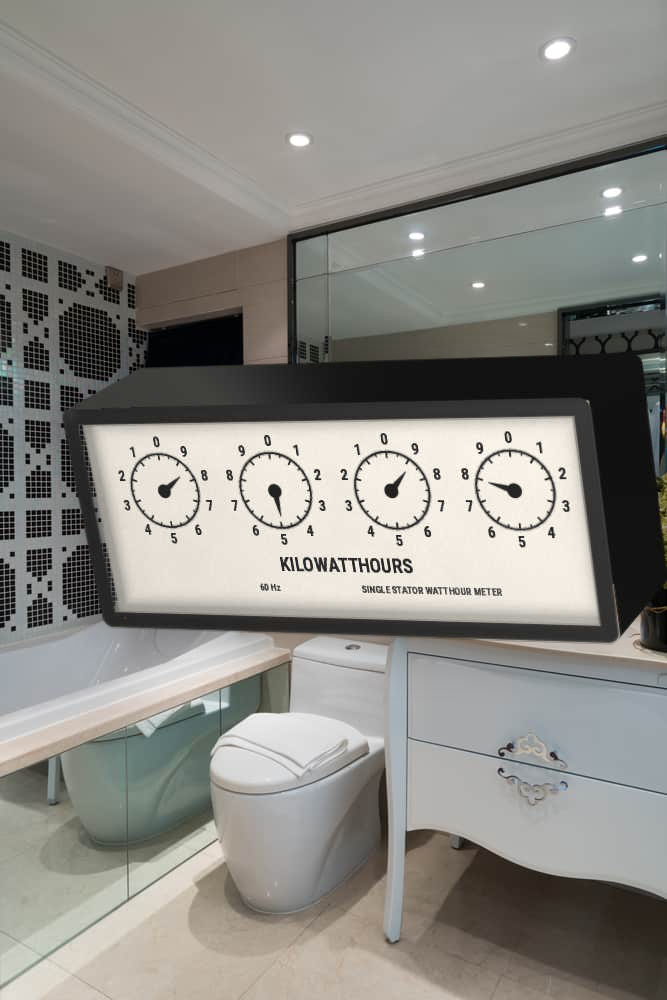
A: 8488 kWh
